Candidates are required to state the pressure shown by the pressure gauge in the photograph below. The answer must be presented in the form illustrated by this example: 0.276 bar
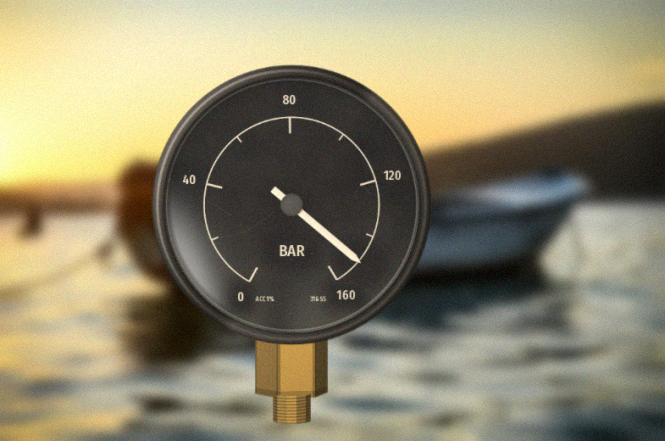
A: 150 bar
